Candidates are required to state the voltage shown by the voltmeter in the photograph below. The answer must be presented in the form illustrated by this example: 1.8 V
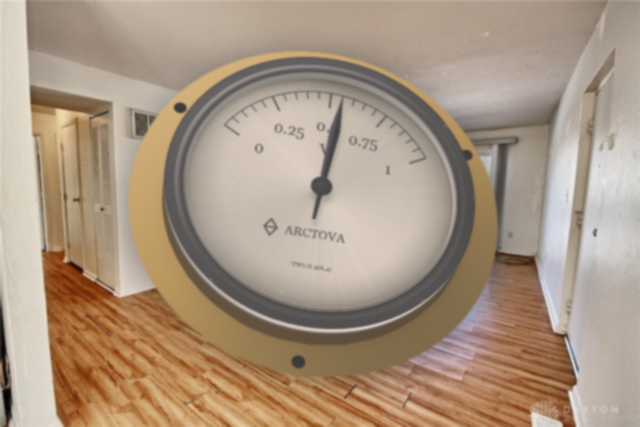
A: 0.55 V
